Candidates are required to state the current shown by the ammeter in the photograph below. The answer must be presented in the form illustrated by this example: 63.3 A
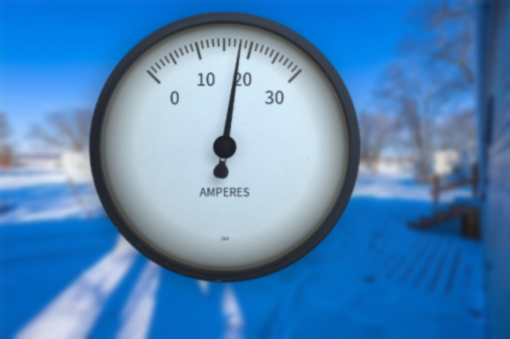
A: 18 A
